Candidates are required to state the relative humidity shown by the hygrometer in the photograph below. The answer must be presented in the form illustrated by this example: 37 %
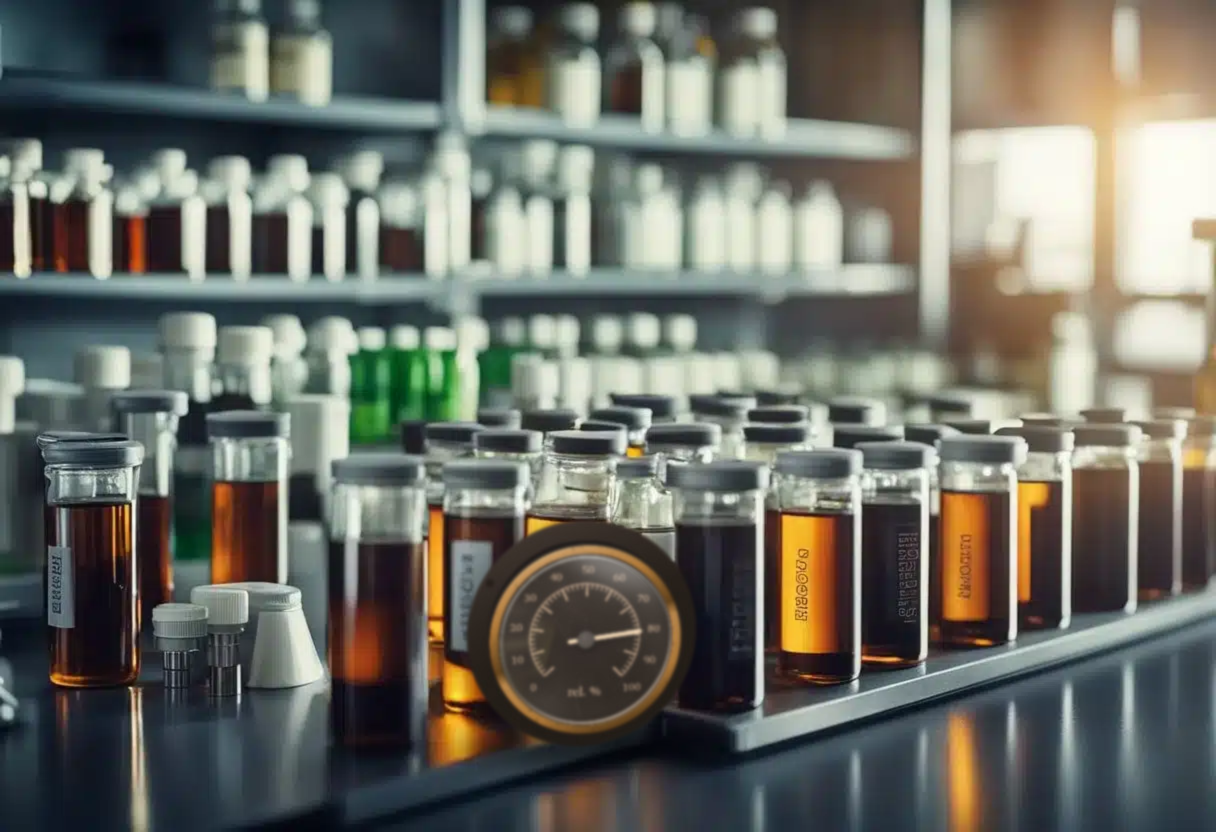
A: 80 %
